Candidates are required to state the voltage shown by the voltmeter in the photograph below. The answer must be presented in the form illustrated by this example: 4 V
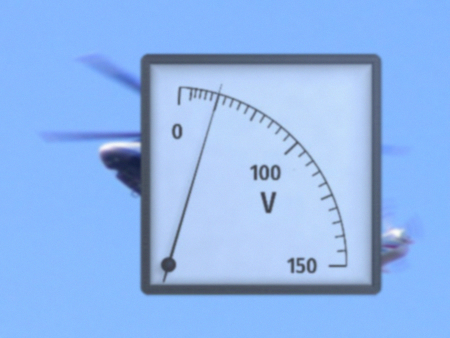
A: 50 V
